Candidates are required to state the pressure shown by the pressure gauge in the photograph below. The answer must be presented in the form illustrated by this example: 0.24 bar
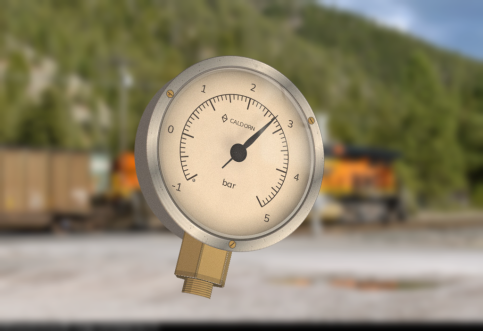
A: 2.7 bar
